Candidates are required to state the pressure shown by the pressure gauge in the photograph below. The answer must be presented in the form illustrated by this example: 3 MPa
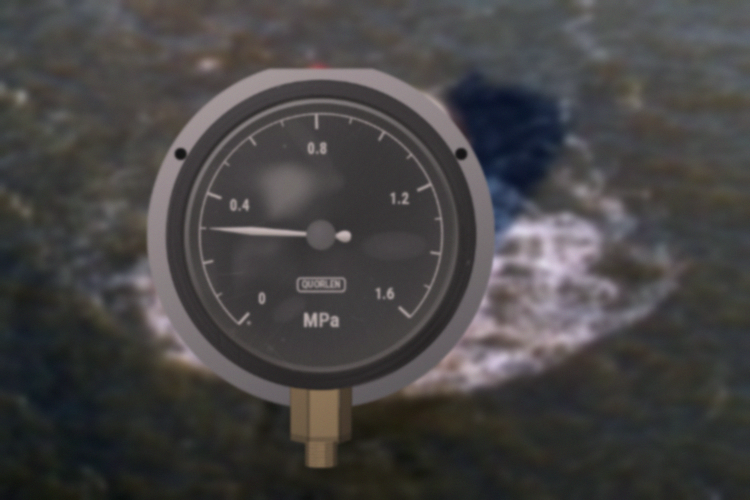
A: 0.3 MPa
